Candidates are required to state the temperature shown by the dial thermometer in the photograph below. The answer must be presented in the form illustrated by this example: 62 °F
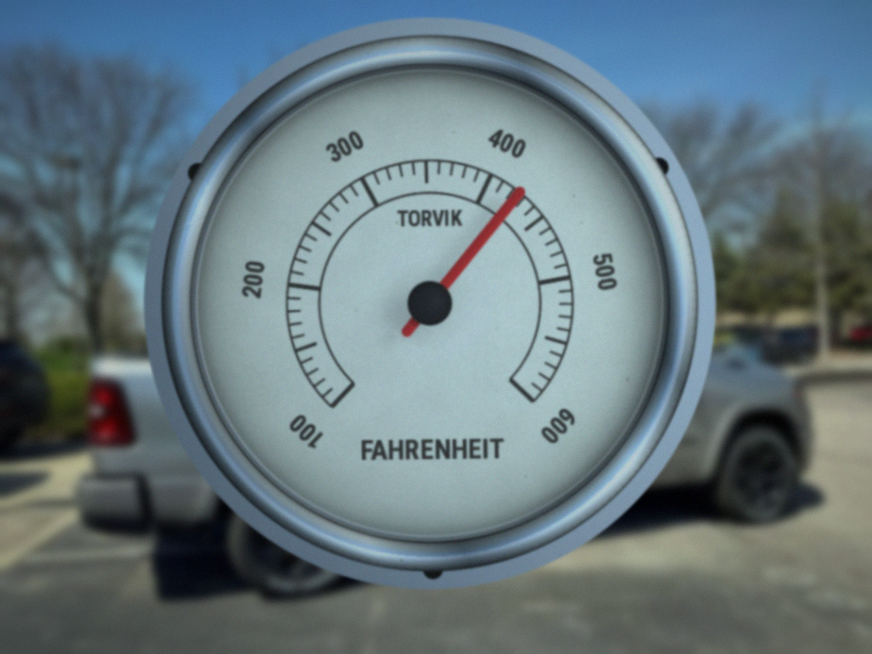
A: 425 °F
